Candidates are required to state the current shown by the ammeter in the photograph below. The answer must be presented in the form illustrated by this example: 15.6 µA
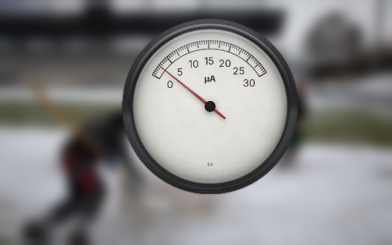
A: 2.5 µA
